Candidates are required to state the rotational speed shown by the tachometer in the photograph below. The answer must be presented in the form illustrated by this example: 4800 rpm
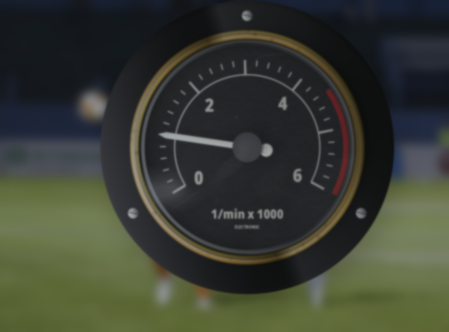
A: 1000 rpm
